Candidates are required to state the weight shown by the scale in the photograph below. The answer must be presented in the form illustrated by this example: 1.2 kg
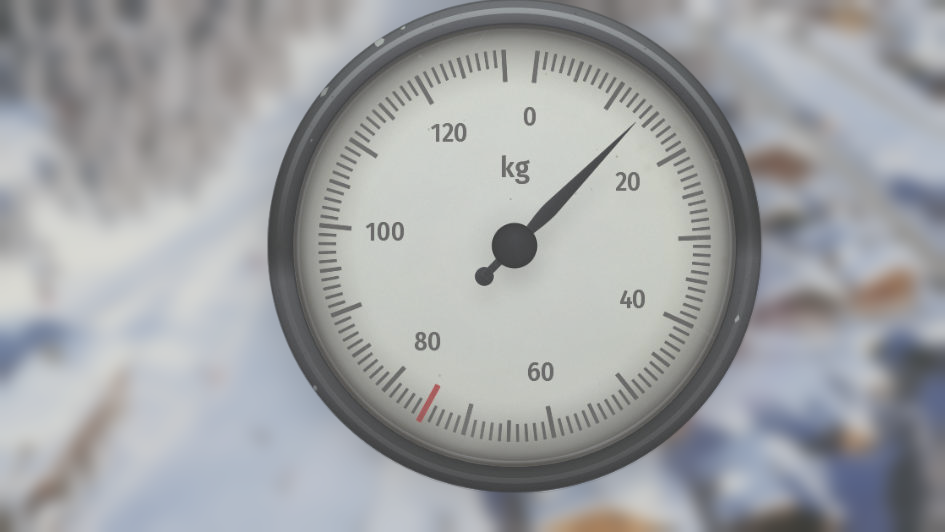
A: 14 kg
